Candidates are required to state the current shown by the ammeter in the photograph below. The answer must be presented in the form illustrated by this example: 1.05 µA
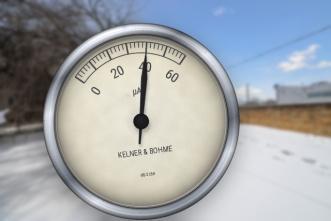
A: 40 µA
